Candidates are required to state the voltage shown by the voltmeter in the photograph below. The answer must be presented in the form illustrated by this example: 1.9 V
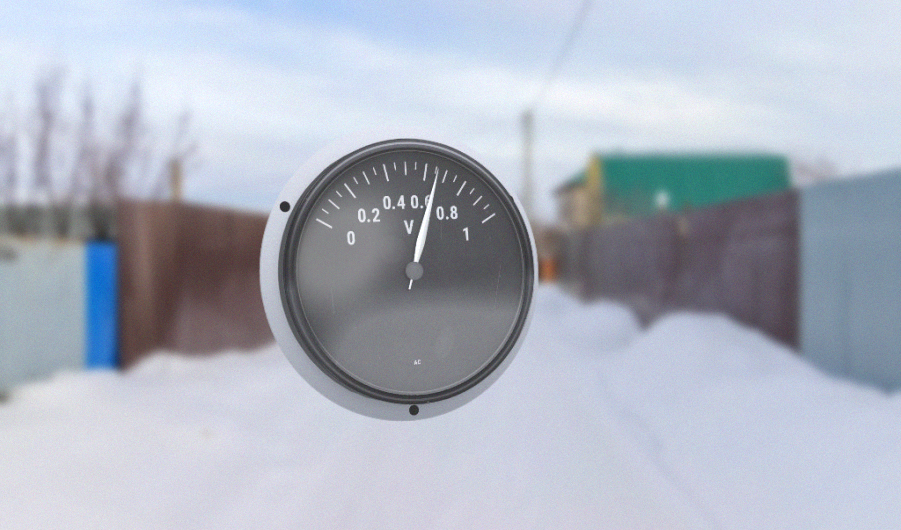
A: 0.65 V
